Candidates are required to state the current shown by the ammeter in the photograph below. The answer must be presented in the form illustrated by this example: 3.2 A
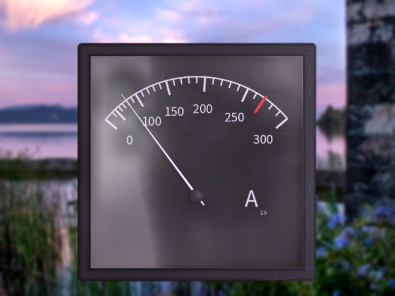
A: 80 A
